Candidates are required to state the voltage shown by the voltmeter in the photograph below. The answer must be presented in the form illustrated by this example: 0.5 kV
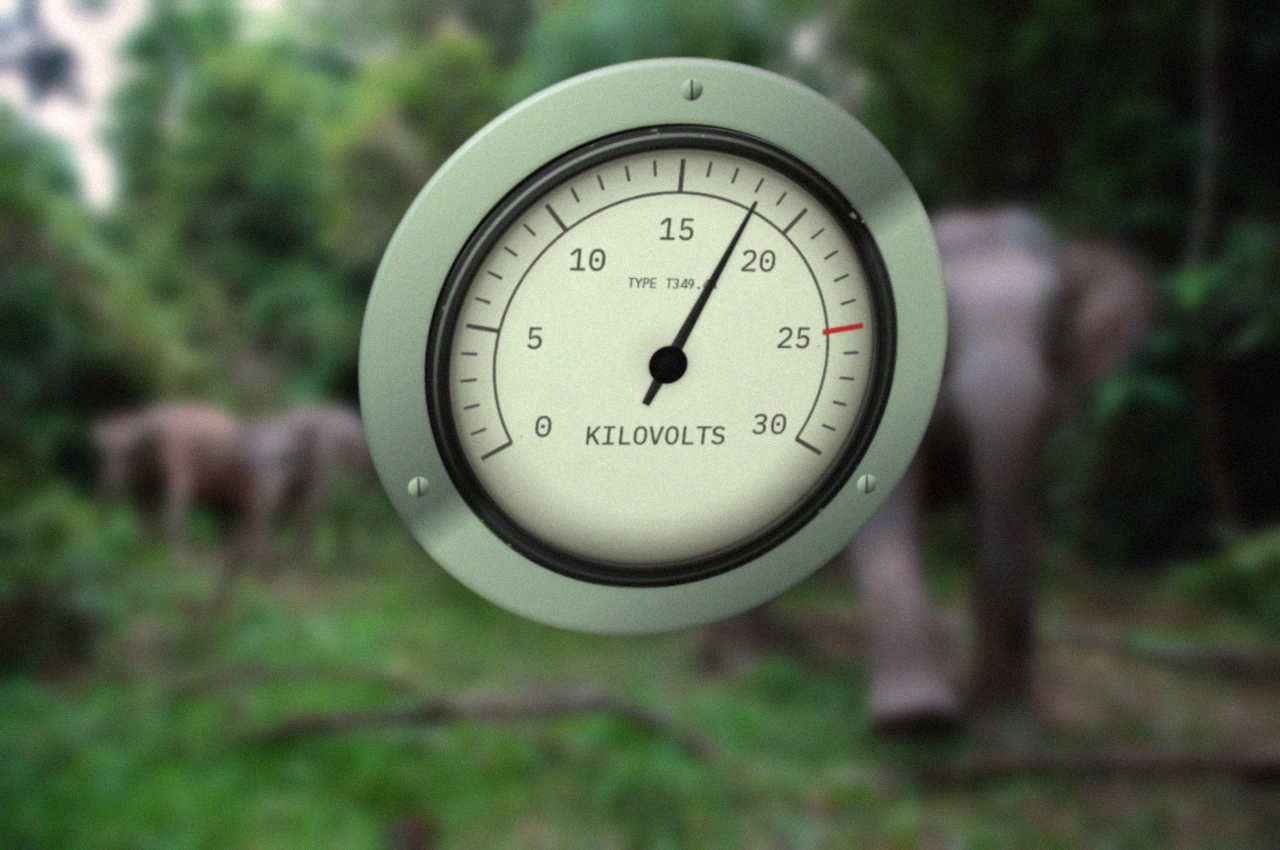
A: 18 kV
